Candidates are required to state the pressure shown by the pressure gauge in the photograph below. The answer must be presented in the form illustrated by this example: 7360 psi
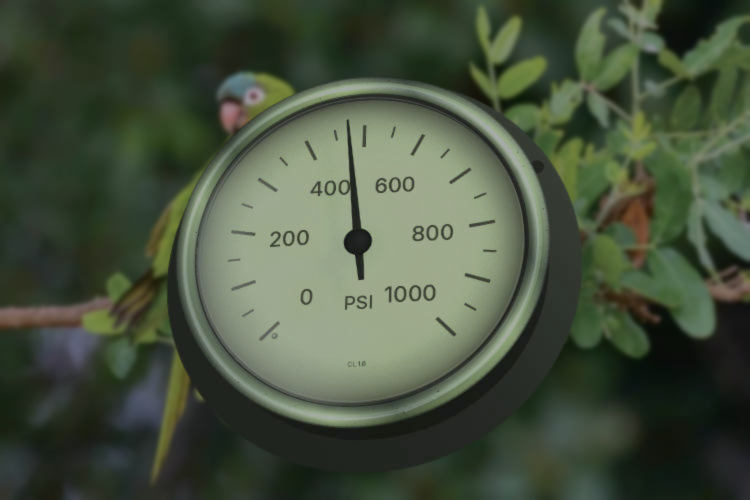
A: 475 psi
